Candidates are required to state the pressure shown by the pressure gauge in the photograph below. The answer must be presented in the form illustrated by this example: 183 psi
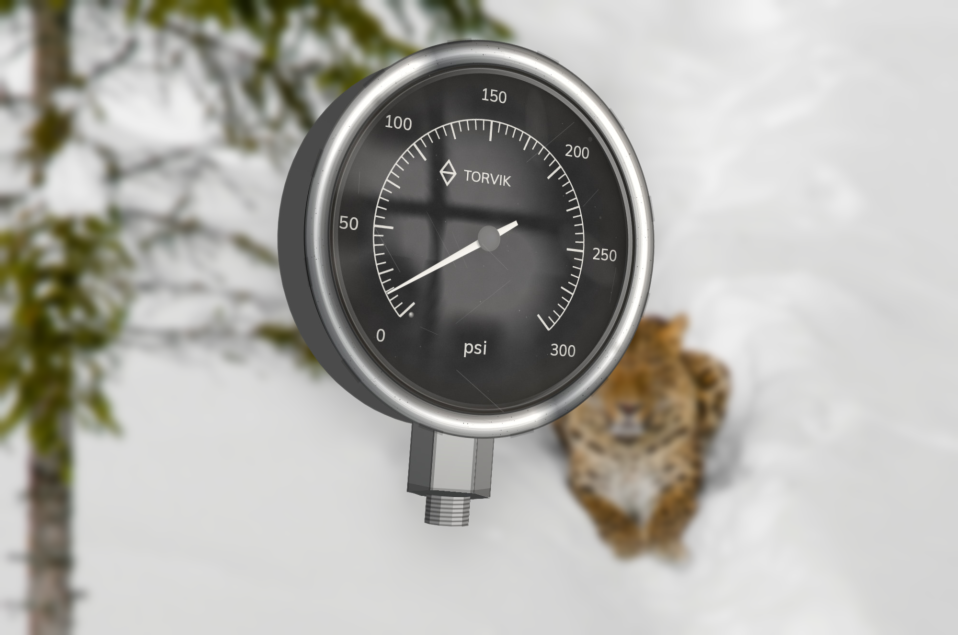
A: 15 psi
